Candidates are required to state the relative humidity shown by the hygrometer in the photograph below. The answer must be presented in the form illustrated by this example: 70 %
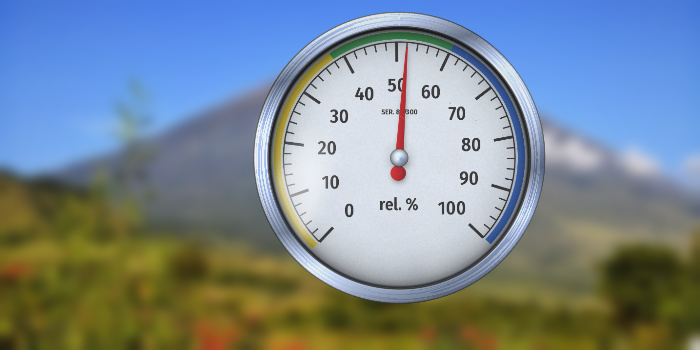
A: 52 %
